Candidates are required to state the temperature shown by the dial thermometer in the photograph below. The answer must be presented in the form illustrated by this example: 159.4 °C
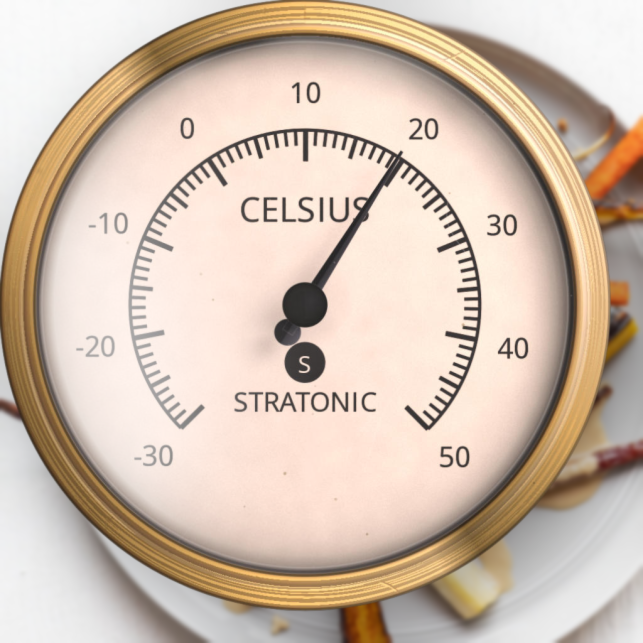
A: 19.5 °C
